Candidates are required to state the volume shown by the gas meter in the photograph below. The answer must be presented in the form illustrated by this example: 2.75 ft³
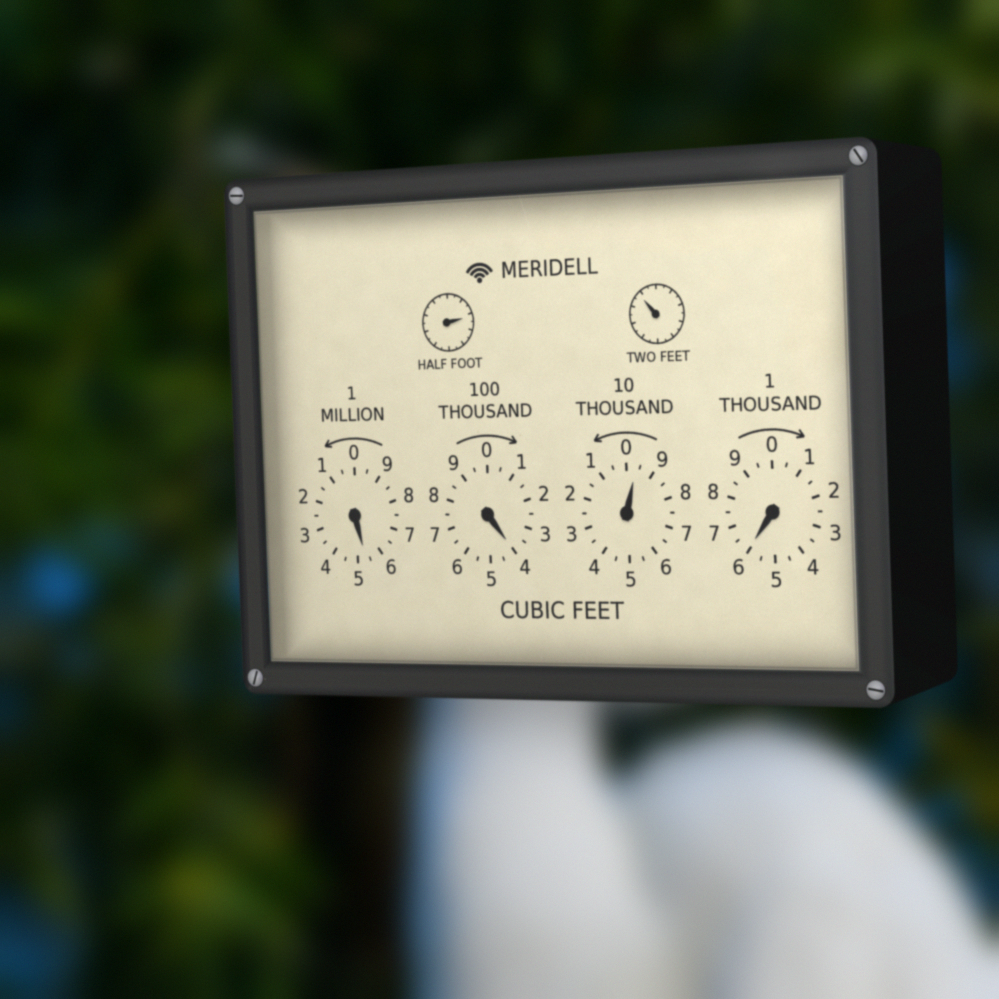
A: 539600 ft³
